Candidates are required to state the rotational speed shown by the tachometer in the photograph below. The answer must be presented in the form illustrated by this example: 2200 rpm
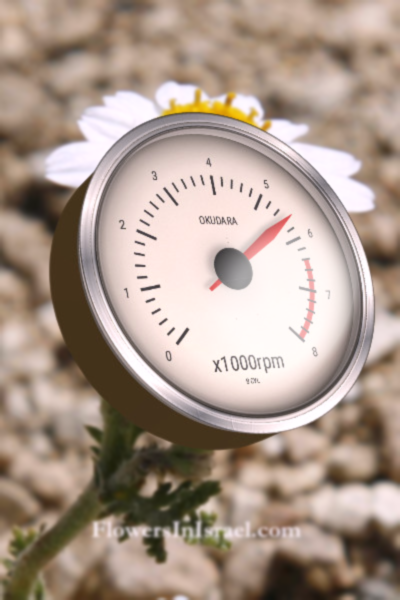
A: 5600 rpm
